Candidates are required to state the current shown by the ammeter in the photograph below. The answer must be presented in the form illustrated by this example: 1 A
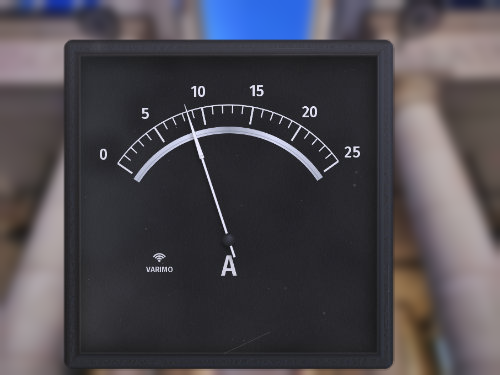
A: 8.5 A
